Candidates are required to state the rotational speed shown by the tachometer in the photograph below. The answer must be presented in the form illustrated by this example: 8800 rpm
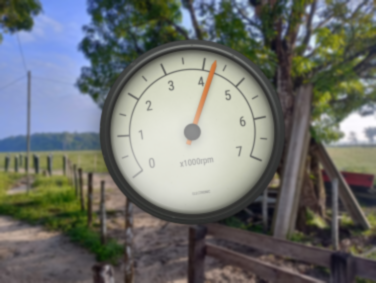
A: 4250 rpm
